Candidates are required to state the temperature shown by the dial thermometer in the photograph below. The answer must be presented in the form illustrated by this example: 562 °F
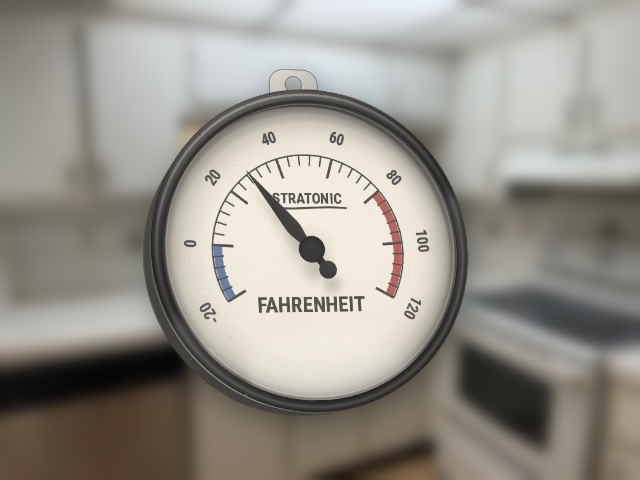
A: 28 °F
